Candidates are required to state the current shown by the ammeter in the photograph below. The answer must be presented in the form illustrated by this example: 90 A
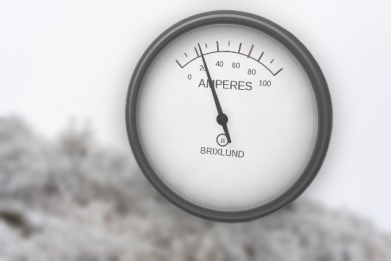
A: 25 A
